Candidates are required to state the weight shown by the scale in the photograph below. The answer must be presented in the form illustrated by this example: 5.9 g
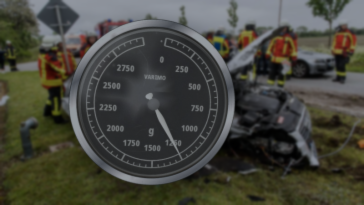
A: 1250 g
